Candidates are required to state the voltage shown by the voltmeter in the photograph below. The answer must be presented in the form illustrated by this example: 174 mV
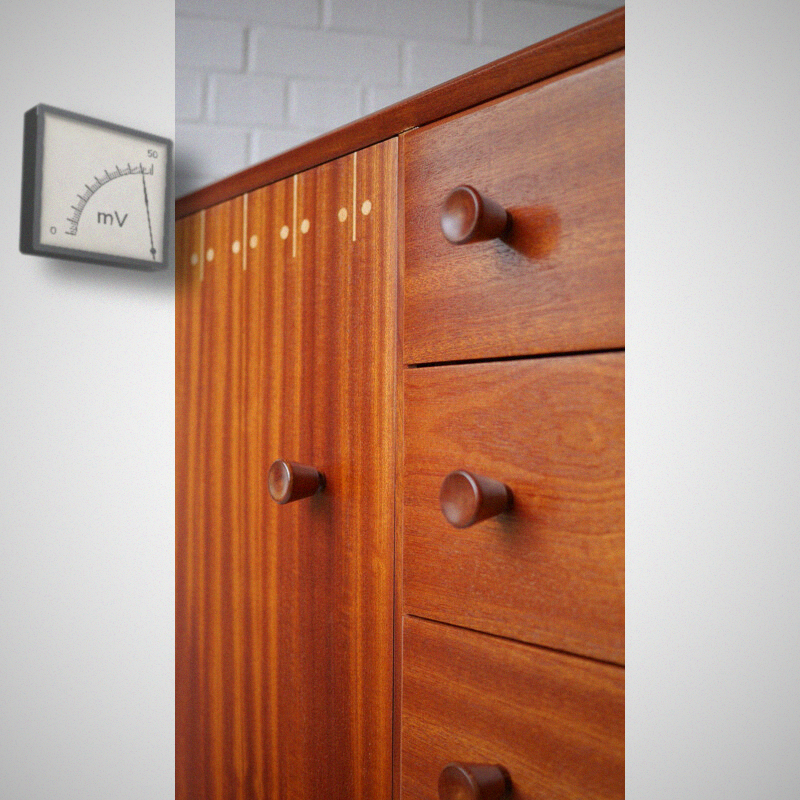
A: 45 mV
